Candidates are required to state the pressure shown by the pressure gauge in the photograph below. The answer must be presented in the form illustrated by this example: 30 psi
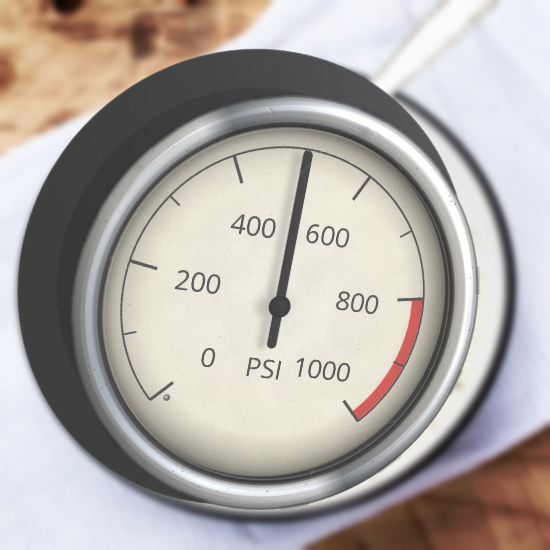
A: 500 psi
